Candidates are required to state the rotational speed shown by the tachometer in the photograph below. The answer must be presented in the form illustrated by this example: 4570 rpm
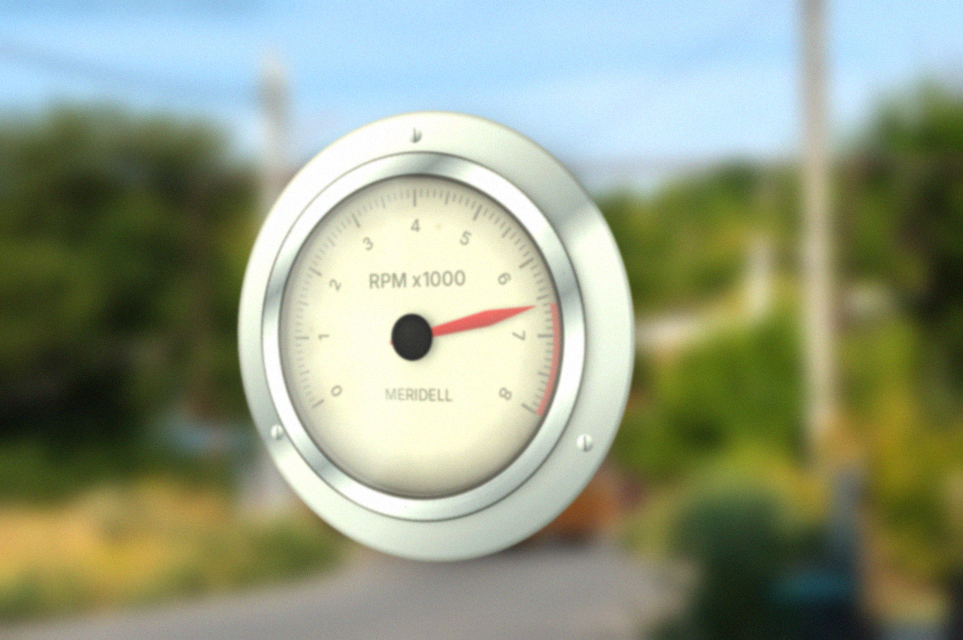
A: 6600 rpm
